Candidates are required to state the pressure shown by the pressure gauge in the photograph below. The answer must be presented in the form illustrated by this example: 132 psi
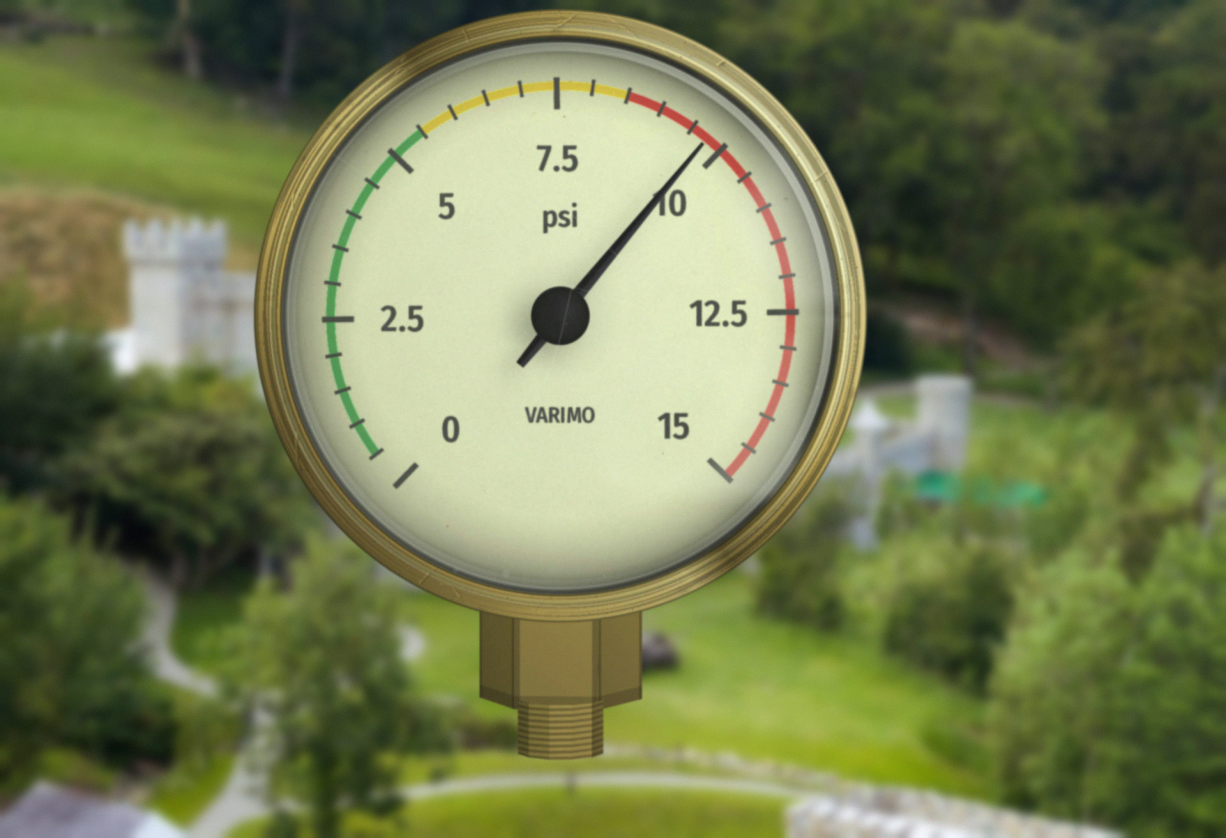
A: 9.75 psi
